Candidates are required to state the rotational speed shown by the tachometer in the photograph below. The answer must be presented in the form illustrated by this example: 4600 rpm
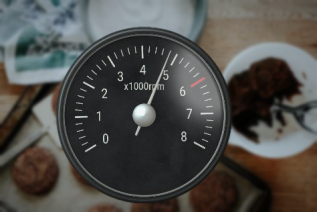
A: 4800 rpm
